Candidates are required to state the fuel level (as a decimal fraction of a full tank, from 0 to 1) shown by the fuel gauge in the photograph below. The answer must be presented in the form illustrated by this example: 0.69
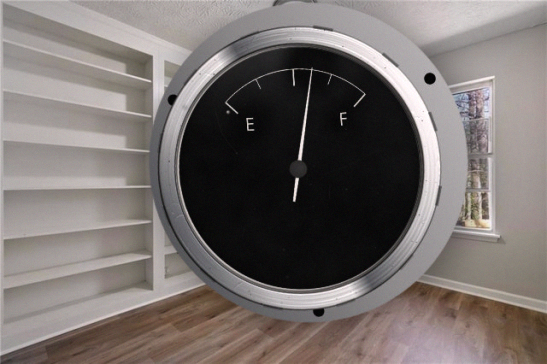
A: 0.625
